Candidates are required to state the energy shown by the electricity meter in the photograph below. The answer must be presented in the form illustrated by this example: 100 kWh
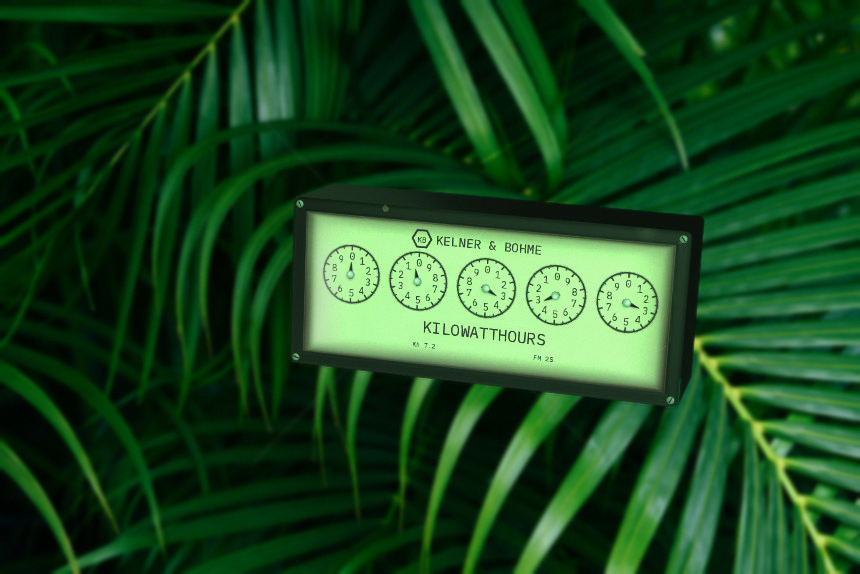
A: 333 kWh
